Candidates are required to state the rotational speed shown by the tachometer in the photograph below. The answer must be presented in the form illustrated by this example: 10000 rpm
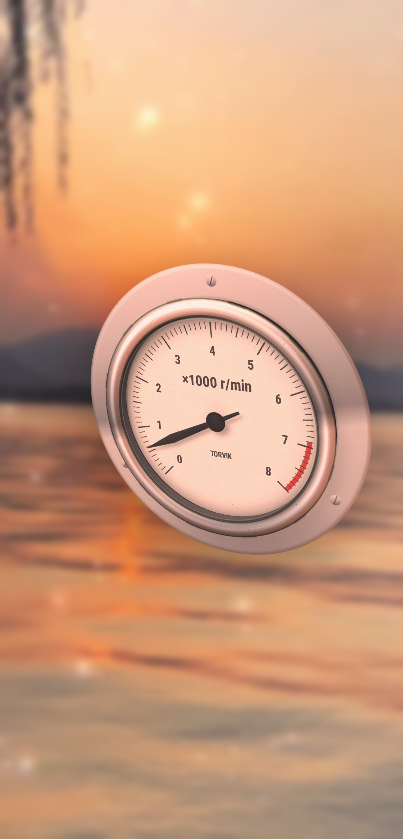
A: 600 rpm
